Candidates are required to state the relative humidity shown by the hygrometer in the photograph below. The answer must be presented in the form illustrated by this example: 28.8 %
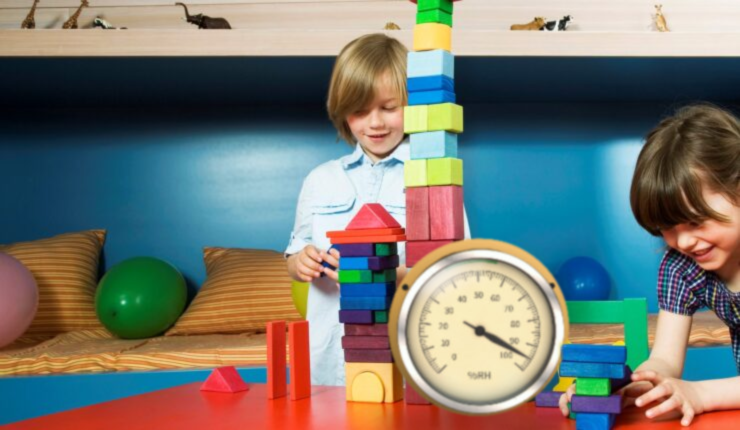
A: 95 %
